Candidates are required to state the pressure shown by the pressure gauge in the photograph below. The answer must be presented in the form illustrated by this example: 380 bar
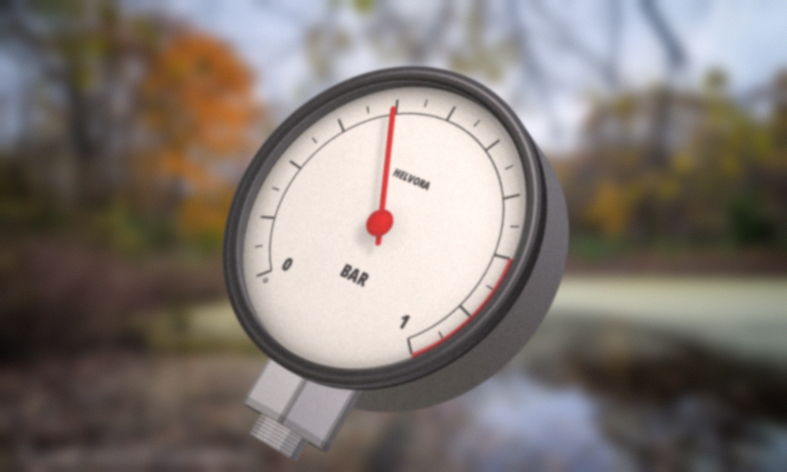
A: 0.4 bar
